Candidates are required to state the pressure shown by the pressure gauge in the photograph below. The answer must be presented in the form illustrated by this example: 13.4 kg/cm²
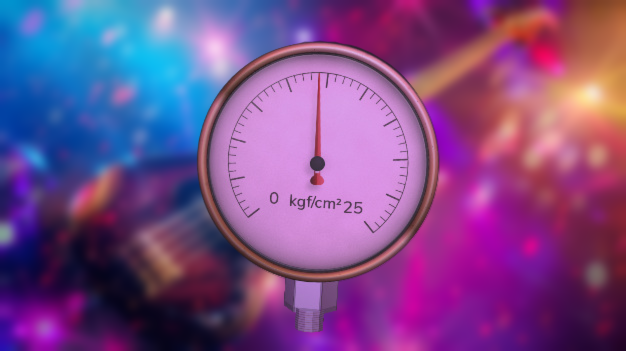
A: 12 kg/cm²
